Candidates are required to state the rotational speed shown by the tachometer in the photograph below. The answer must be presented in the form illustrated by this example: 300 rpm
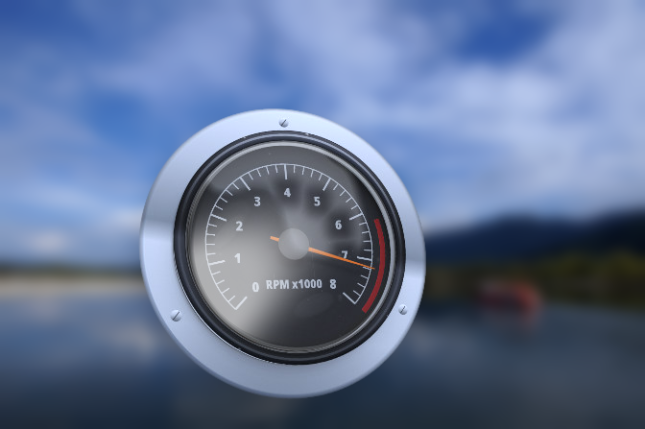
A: 7200 rpm
